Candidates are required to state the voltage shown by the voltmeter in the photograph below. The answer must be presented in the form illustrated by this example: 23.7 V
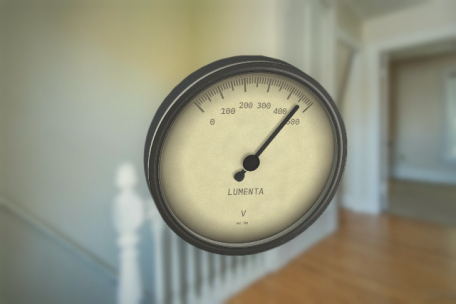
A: 450 V
